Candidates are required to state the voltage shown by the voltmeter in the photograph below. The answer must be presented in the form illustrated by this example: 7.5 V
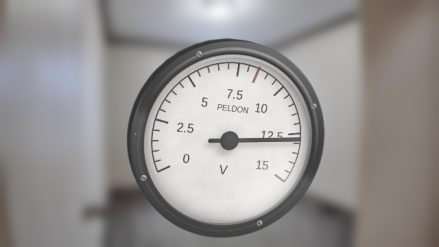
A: 12.75 V
